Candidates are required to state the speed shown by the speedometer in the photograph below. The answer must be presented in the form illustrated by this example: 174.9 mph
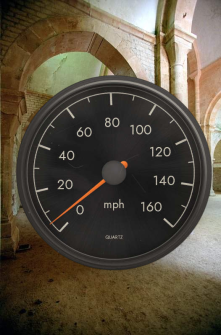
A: 5 mph
